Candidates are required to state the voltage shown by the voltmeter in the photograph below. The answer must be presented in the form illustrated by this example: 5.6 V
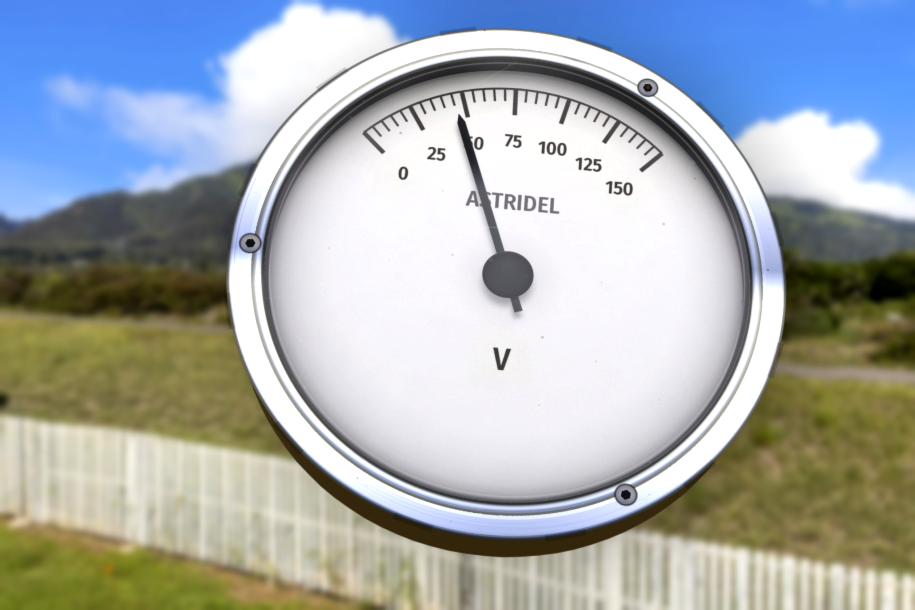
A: 45 V
